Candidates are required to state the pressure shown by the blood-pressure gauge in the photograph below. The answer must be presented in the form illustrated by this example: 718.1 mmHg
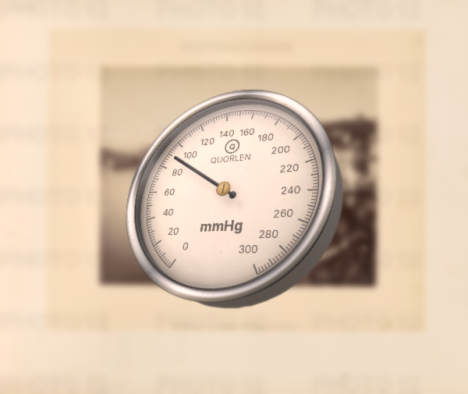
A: 90 mmHg
